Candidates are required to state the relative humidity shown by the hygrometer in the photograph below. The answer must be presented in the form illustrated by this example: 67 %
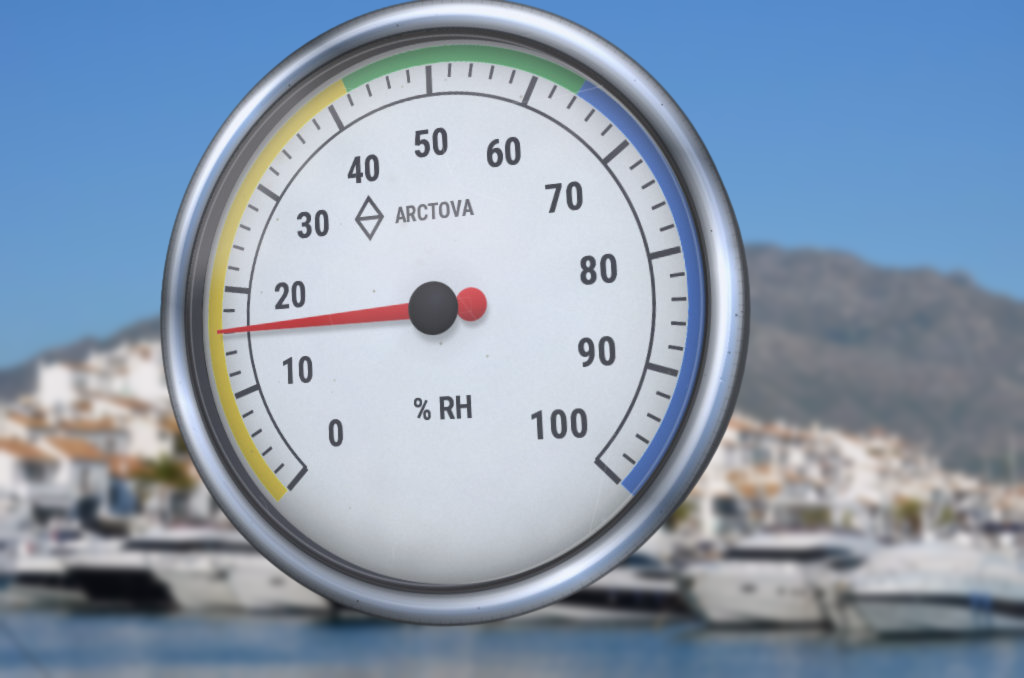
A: 16 %
